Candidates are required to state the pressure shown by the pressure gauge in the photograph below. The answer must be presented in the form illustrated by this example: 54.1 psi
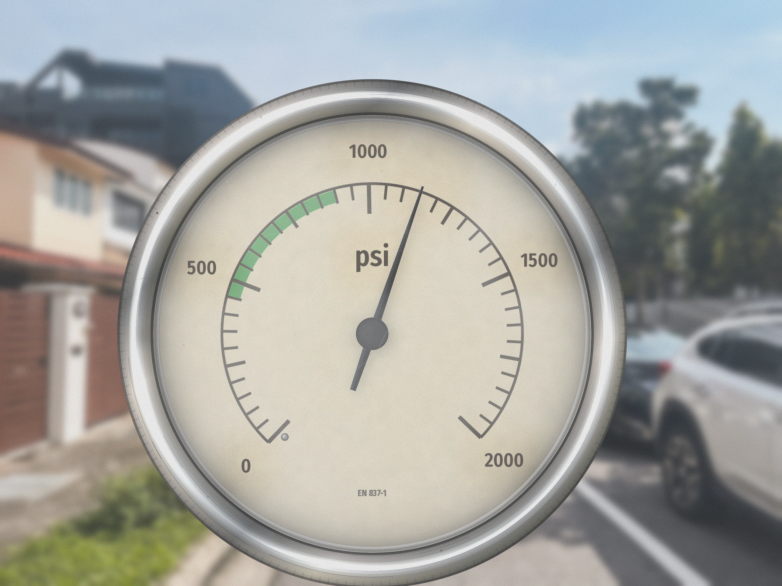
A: 1150 psi
